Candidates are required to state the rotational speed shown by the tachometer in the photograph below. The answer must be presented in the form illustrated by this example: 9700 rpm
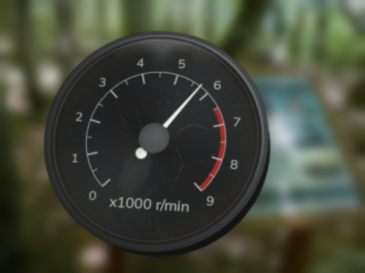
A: 5750 rpm
